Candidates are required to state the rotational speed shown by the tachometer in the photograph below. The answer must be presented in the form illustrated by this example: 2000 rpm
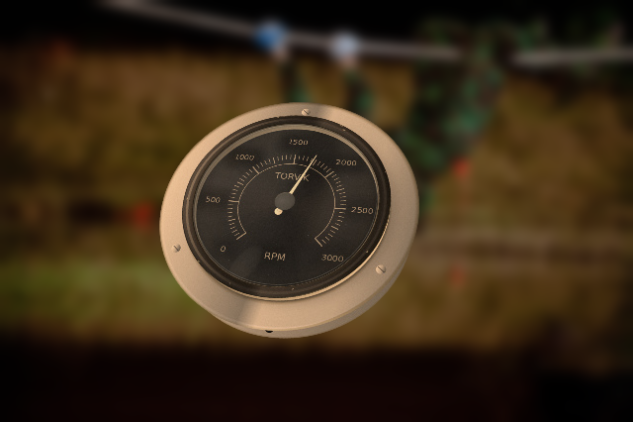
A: 1750 rpm
